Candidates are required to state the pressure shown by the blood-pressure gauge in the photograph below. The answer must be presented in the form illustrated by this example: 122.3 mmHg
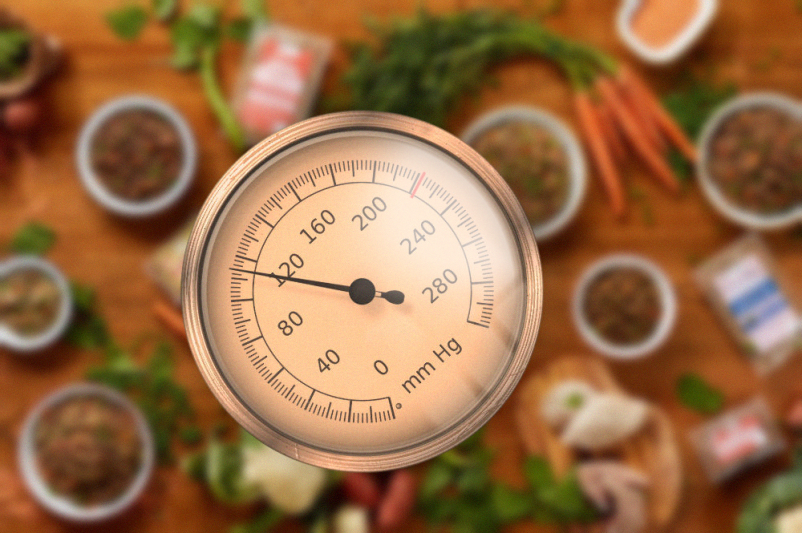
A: 114 mmHg
